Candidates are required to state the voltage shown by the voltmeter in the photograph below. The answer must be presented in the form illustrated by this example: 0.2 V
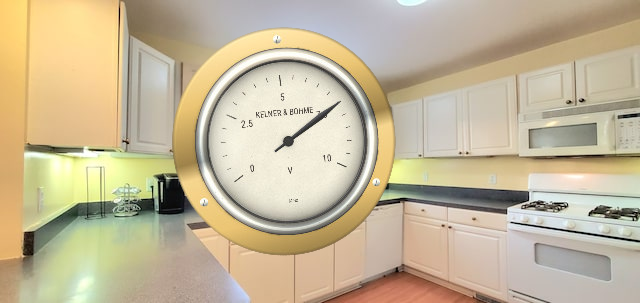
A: 7.5 V
